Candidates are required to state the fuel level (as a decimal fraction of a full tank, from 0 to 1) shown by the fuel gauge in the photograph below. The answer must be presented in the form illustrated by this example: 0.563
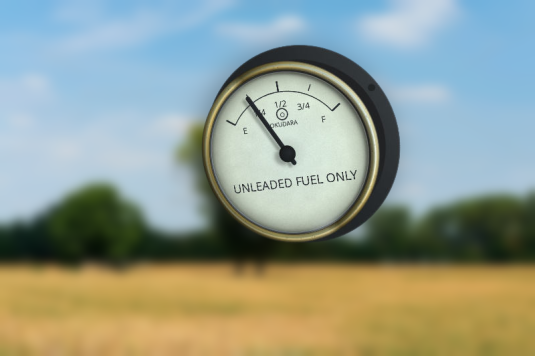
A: 0.25
